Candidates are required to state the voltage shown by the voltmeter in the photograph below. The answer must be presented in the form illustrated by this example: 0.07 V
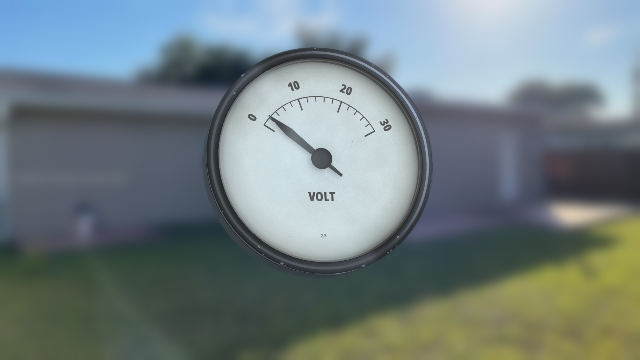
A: 2 V
